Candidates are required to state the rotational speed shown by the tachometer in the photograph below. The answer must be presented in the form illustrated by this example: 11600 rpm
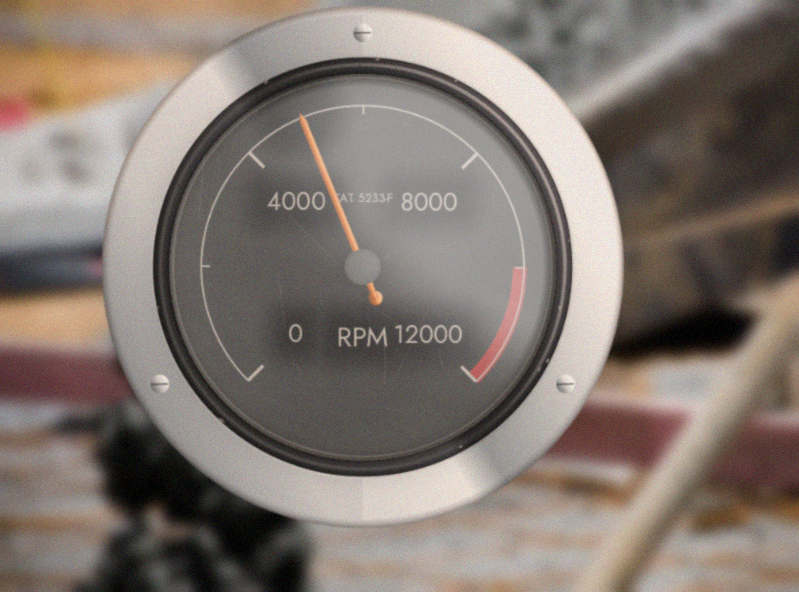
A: 5000 rpm
